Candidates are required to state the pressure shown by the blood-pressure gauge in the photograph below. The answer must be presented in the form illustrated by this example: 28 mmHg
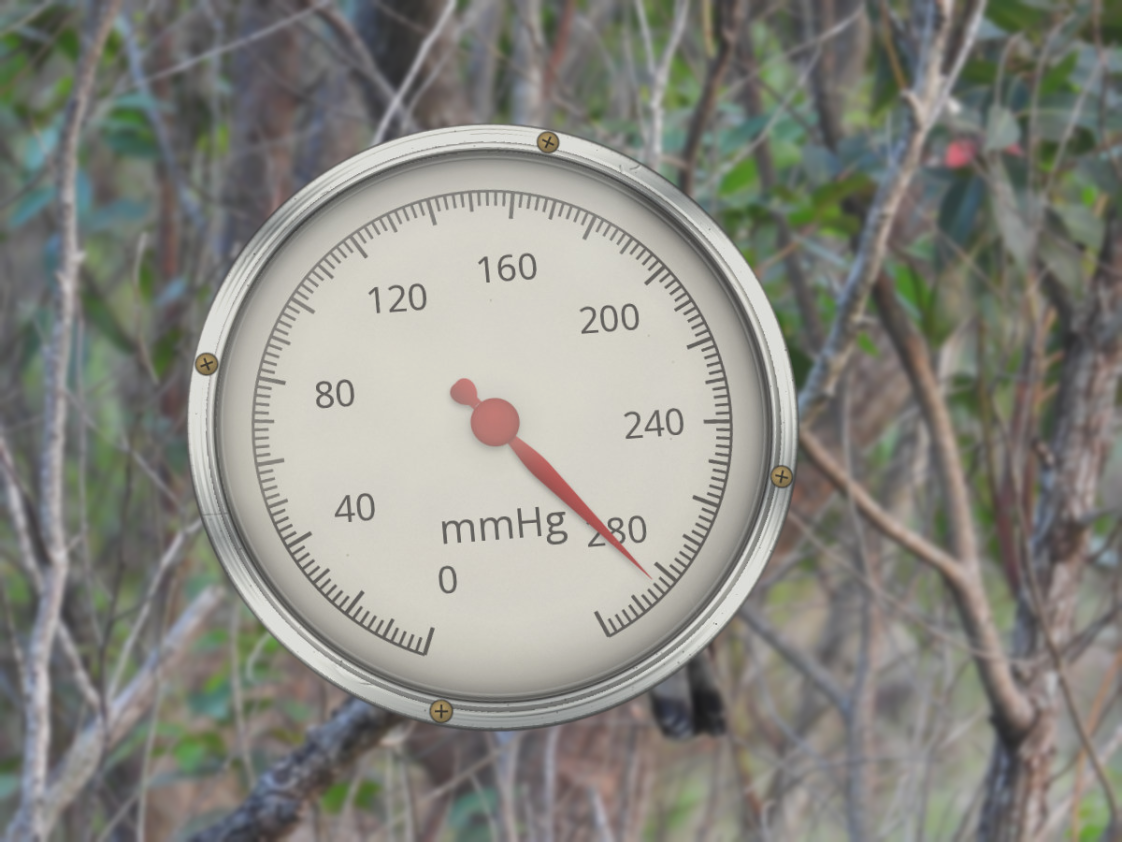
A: 284 mmHg
